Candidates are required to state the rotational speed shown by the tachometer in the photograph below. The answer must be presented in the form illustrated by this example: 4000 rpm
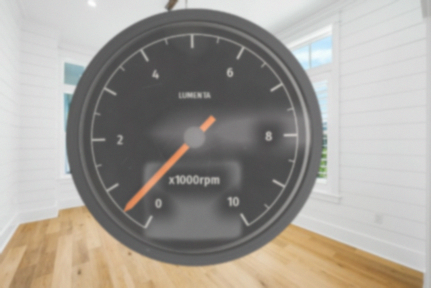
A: 500 rpm
